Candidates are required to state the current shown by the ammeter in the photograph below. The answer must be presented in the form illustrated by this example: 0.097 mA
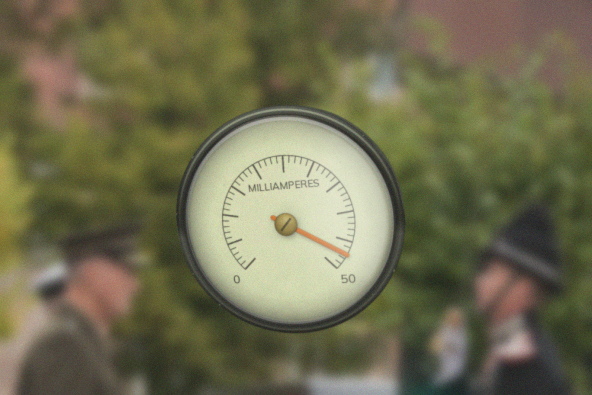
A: 47 mA
